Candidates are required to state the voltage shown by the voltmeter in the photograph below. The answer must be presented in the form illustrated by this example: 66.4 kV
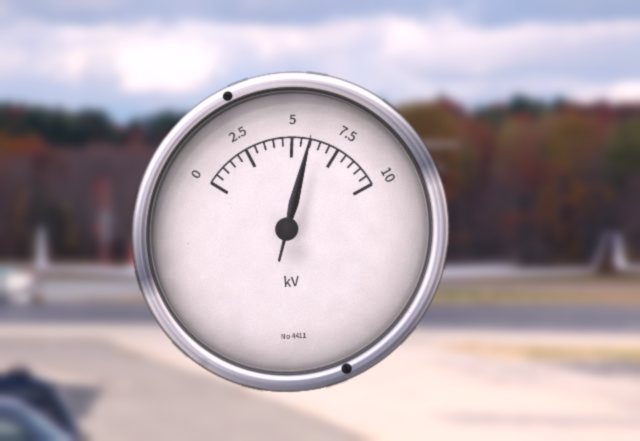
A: 6 kV
